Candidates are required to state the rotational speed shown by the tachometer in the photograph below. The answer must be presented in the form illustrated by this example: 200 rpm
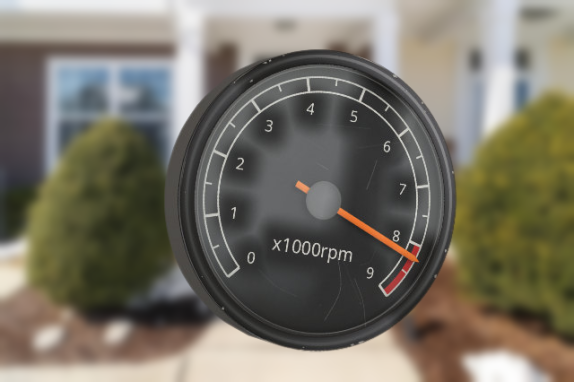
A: 8250 rpm
